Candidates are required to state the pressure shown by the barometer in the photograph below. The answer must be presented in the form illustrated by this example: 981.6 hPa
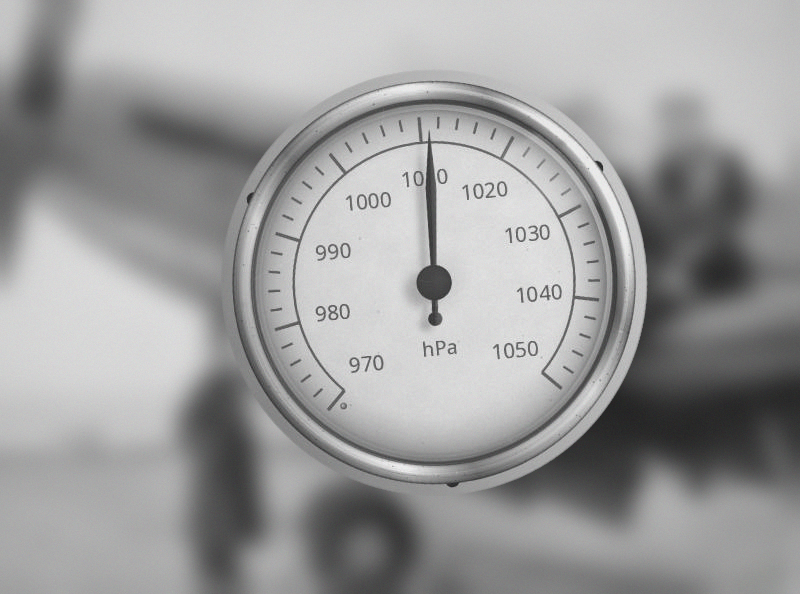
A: 1011 hPa
